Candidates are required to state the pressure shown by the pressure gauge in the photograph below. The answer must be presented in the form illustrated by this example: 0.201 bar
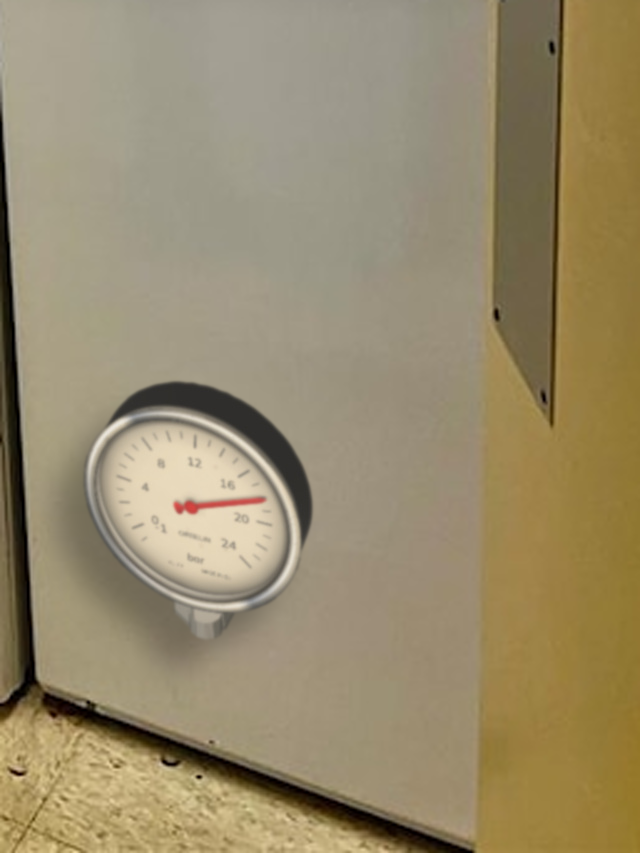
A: 18 bar
